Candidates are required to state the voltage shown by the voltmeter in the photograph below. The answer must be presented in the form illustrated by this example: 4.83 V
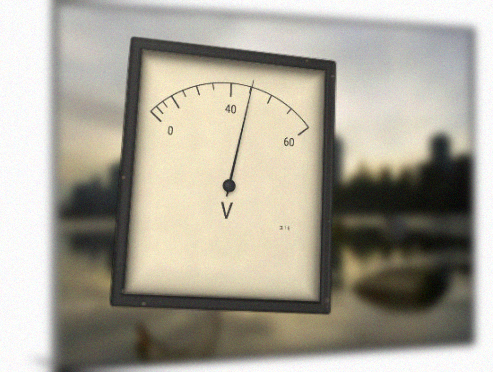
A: 45 V
